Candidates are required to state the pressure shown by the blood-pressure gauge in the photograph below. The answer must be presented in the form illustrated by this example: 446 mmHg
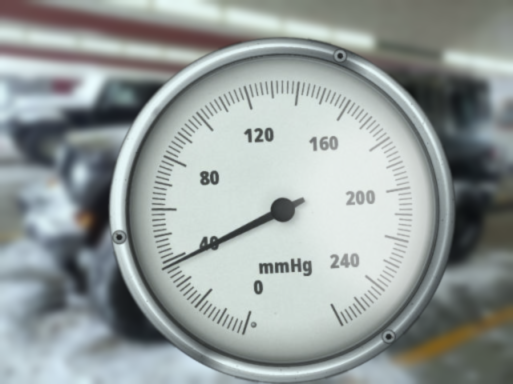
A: 38 mmHg
